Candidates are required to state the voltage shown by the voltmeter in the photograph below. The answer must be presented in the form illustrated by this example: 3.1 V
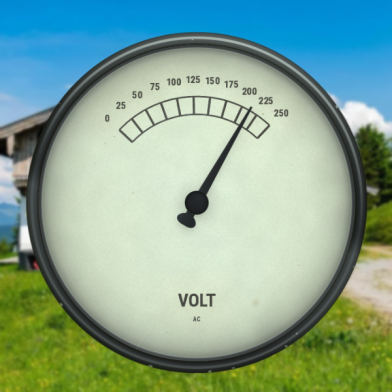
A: 212.5 V
